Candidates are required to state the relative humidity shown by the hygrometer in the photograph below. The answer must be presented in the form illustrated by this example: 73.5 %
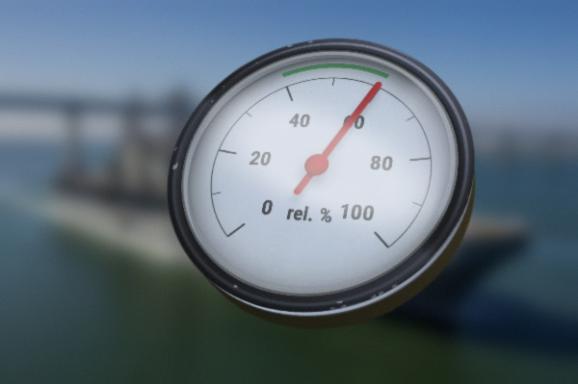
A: 60 %
